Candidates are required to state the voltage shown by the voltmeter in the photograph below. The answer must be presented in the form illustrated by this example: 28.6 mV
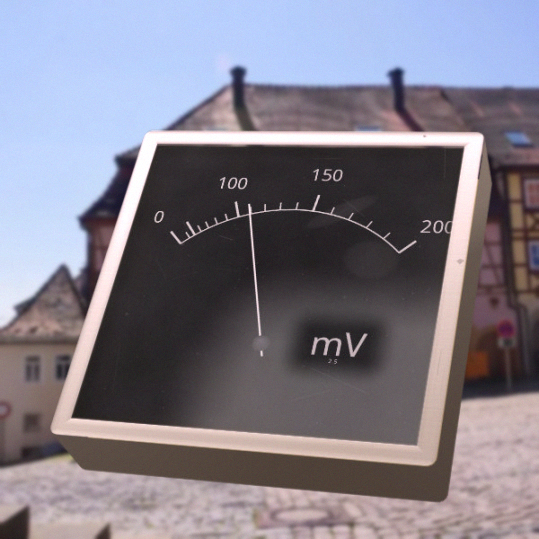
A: 110 mV
